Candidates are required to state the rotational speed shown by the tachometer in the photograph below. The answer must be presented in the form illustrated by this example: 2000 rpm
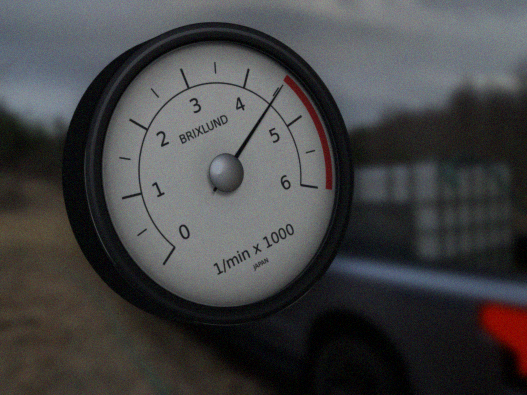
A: 4500 rpm
